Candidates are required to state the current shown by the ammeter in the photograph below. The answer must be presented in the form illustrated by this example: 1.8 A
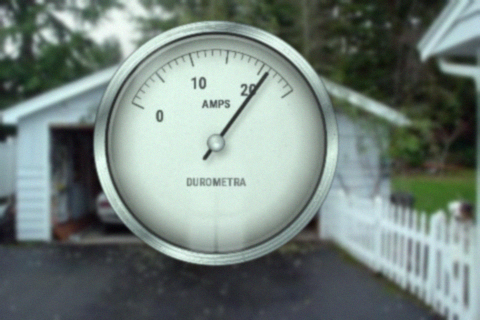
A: 21 A
